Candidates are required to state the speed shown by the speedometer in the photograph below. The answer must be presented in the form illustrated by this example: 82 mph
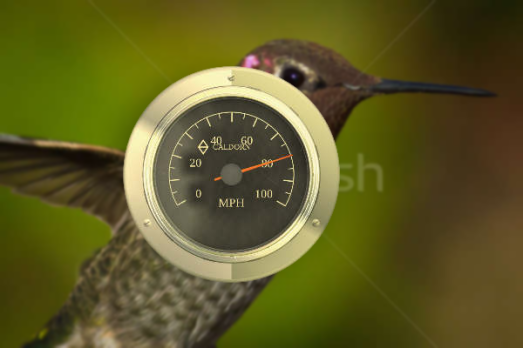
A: 80 mph
